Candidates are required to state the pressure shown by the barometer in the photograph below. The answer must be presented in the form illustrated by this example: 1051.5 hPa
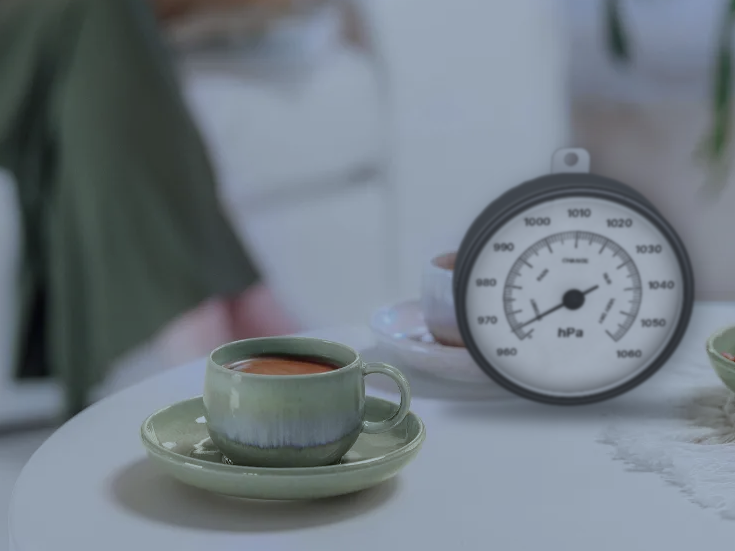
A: 965 hPa
